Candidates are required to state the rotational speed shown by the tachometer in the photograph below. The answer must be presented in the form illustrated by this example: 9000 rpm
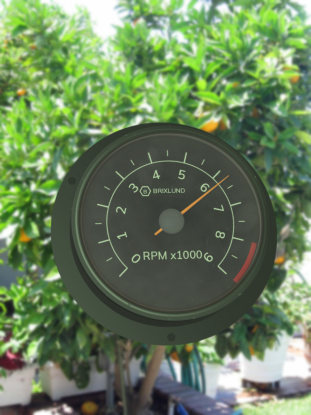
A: 6250 rpm
